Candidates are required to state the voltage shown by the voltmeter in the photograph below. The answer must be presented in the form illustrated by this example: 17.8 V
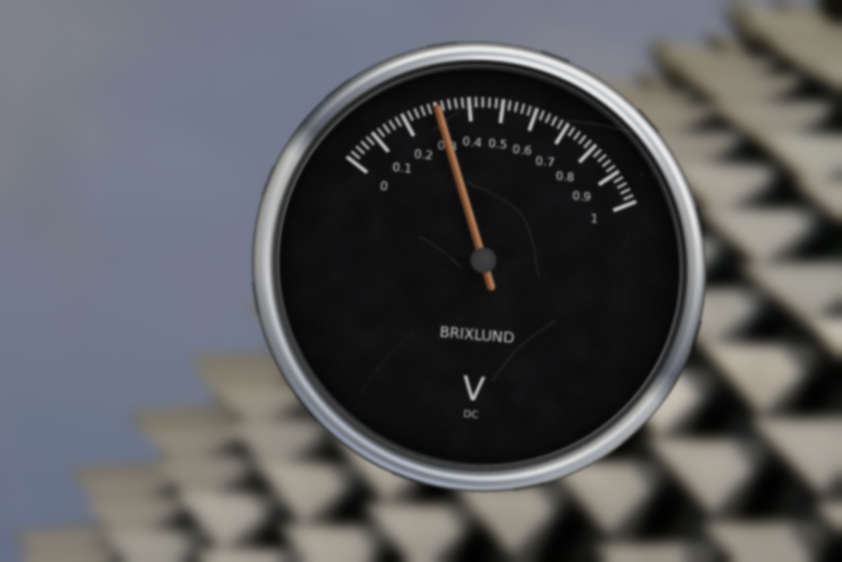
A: 0.3 V
